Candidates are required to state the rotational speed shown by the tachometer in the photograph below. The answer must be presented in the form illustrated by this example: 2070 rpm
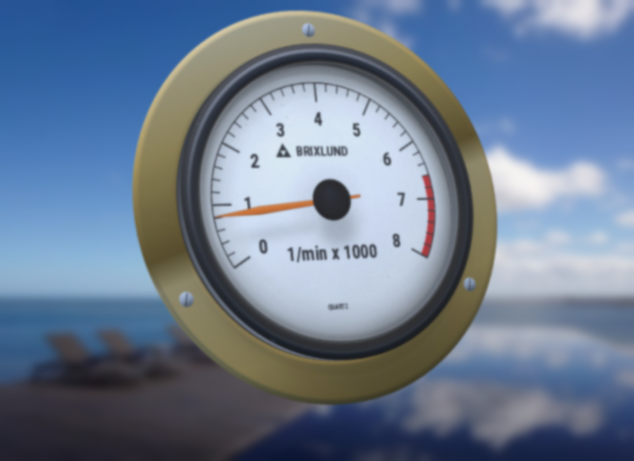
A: 800 rpm
